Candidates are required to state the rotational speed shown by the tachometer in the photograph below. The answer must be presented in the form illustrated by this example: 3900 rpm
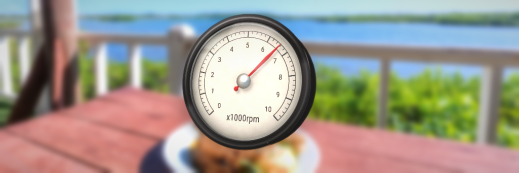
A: 6600 rpm
